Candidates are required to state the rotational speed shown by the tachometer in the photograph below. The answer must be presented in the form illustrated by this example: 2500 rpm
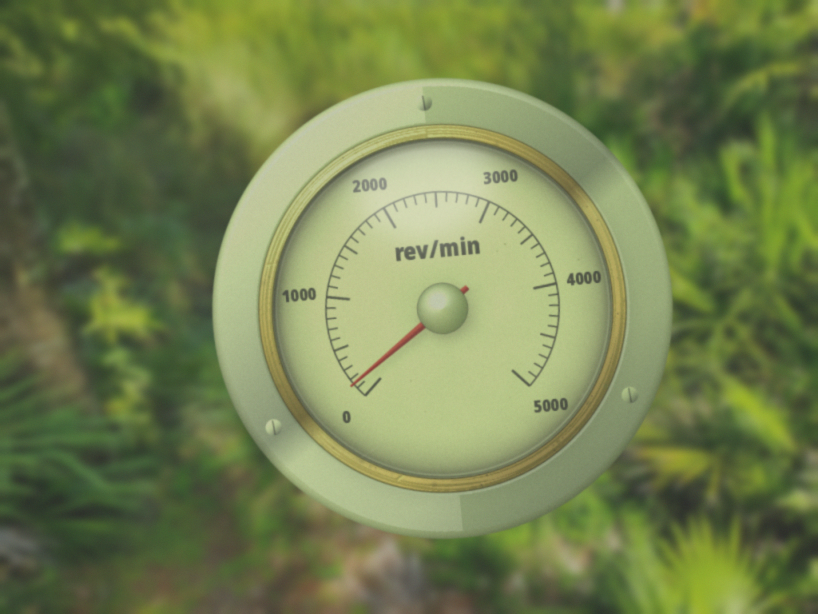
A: 150 rpm
